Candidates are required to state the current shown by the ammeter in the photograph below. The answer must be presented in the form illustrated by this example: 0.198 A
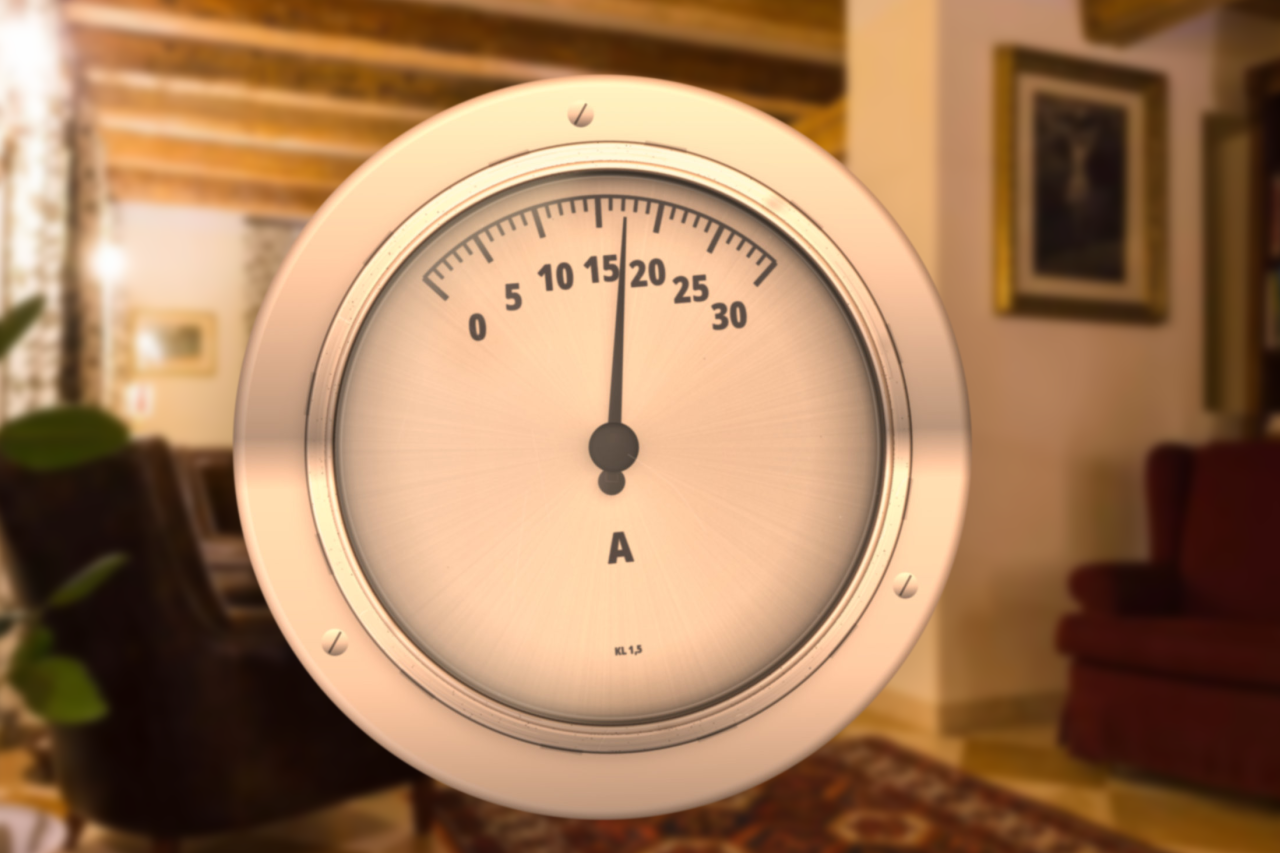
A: 17 A
